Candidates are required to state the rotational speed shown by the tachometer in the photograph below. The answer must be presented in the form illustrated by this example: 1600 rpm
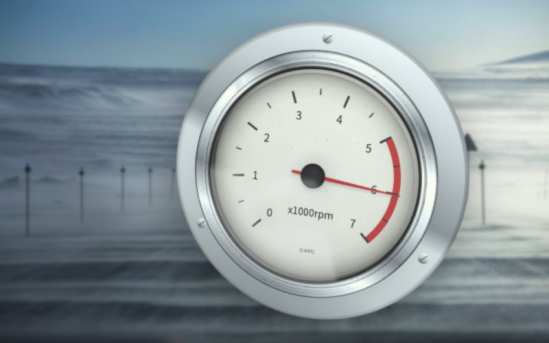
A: 6000 rpm
